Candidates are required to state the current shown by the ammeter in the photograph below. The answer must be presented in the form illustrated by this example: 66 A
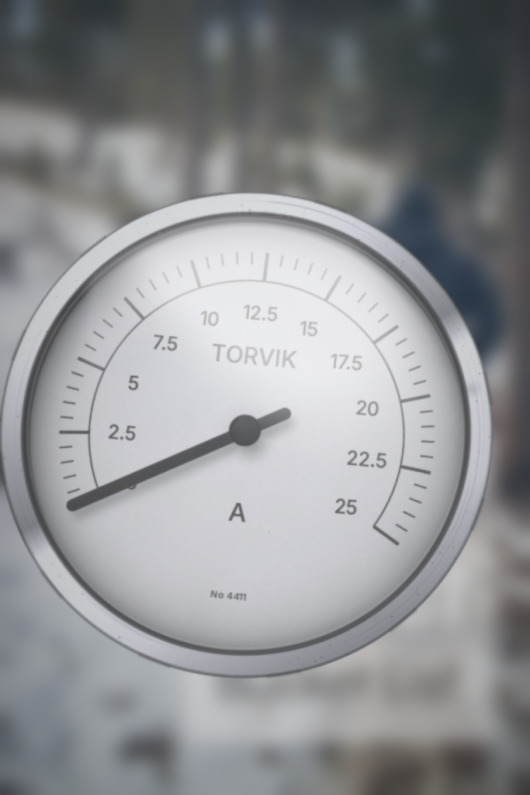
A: 0 A
